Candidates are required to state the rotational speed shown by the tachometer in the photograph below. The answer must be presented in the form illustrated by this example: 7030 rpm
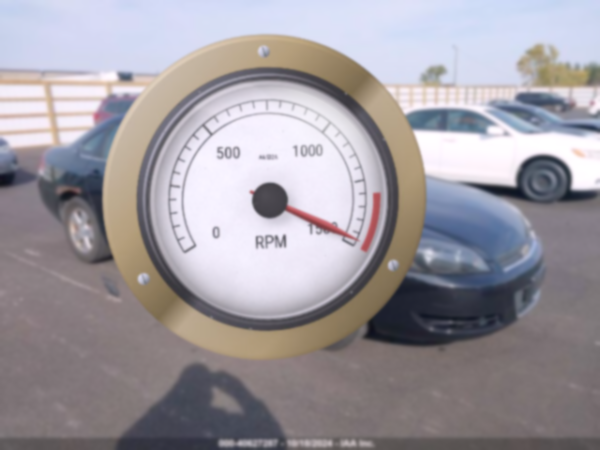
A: 1475 rpm
